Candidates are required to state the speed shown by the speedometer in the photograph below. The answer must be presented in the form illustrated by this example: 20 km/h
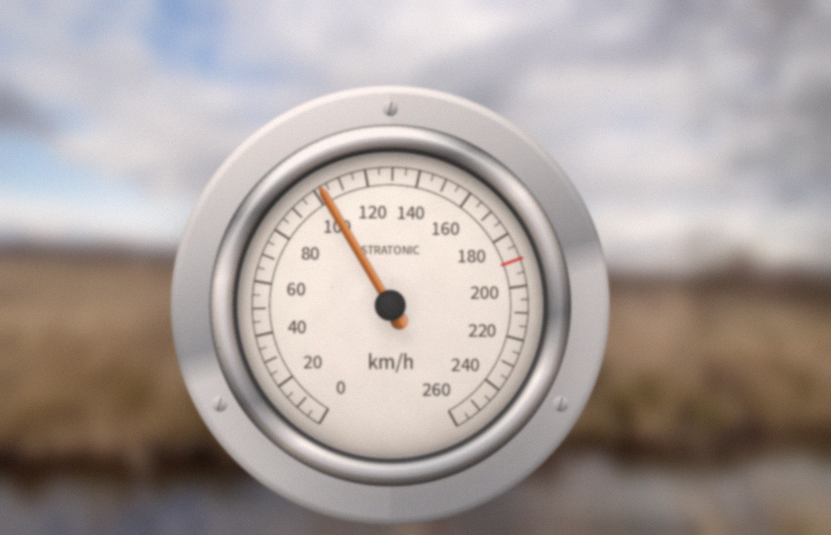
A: 102.5 km/h
